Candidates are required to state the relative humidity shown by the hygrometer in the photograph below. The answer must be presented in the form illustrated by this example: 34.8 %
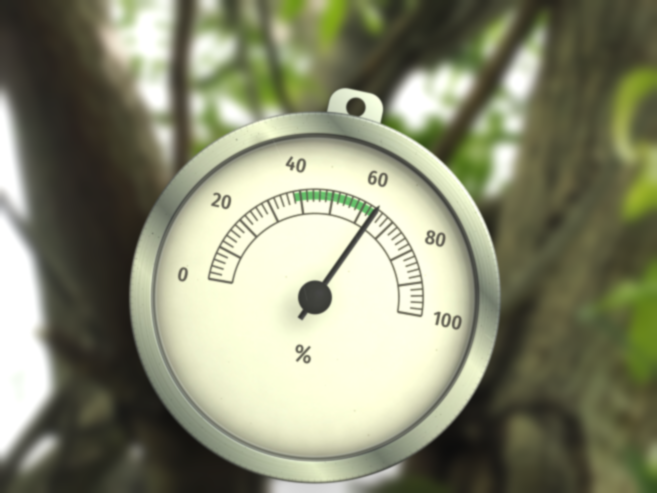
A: 64 %
